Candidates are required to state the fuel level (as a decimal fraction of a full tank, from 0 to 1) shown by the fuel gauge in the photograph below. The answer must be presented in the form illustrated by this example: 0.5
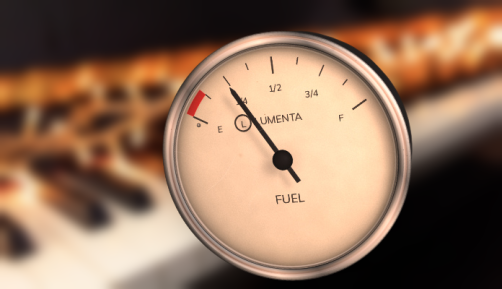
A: 0.25
